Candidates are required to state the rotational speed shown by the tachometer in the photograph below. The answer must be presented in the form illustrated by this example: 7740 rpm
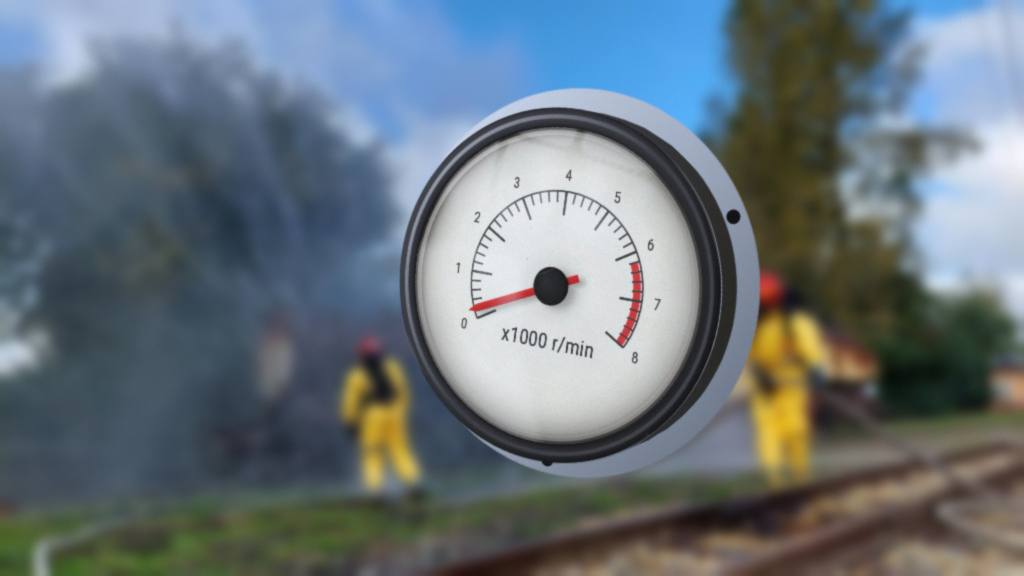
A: 200 rpm
